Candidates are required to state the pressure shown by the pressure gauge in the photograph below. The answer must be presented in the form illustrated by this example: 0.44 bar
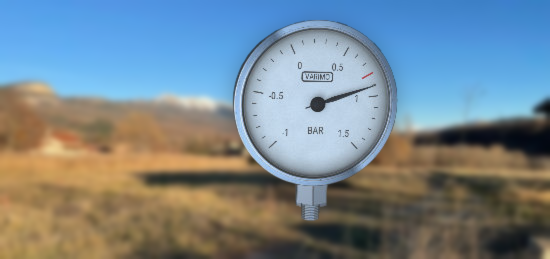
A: 0.9 bar
